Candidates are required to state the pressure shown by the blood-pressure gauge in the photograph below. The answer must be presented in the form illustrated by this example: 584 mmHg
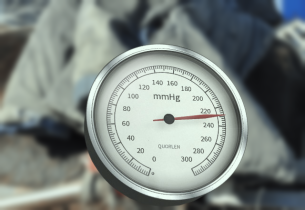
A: 230 mmHg
